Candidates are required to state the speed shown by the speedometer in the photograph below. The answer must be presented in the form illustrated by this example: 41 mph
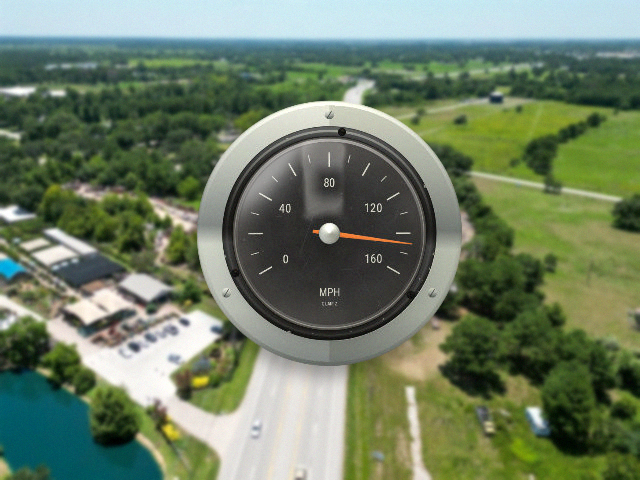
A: 145 mph
